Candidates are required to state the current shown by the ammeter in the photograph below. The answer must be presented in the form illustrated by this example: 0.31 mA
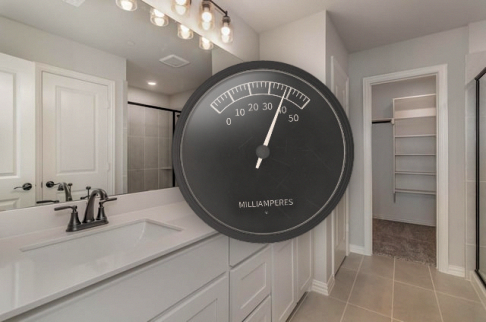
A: 38 mA
